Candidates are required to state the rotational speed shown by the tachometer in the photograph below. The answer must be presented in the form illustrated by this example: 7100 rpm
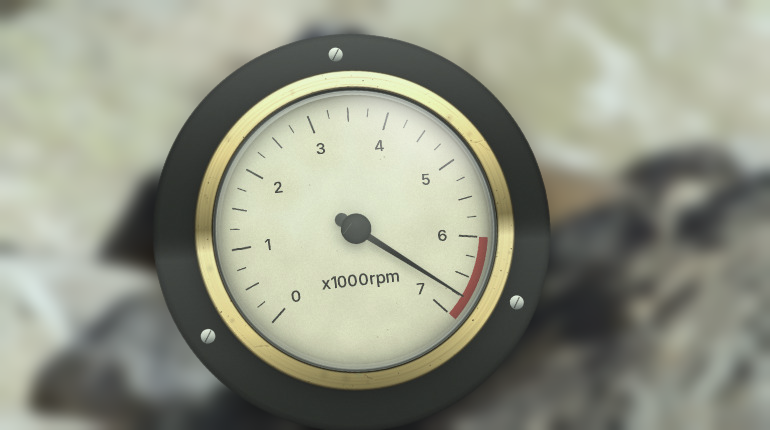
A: 6750 rpm
